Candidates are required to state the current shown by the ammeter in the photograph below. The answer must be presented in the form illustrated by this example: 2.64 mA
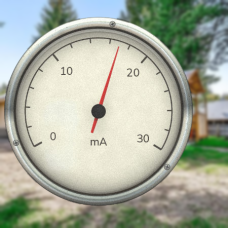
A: 17 mA
